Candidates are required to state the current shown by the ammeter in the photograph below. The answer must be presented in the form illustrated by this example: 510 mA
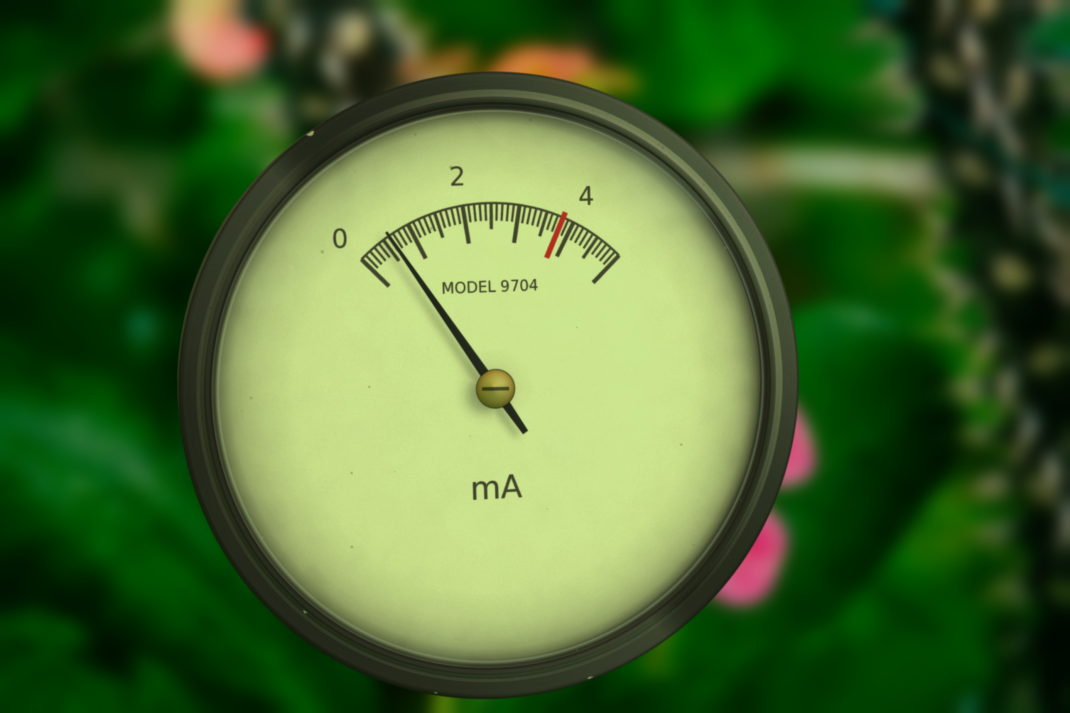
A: 0.6 mA
